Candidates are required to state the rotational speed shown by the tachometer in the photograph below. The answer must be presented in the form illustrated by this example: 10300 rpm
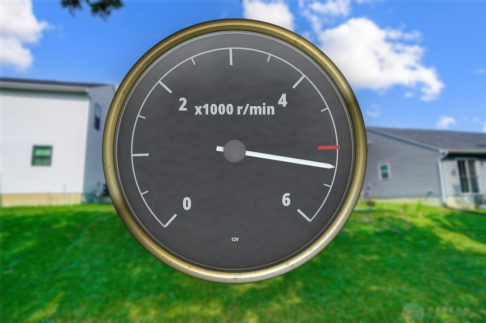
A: 5250 rpm
